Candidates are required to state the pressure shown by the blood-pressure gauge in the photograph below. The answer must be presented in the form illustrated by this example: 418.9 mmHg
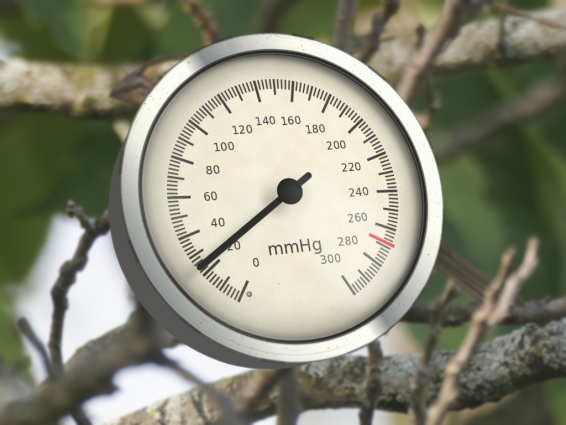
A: 24 mmHg
